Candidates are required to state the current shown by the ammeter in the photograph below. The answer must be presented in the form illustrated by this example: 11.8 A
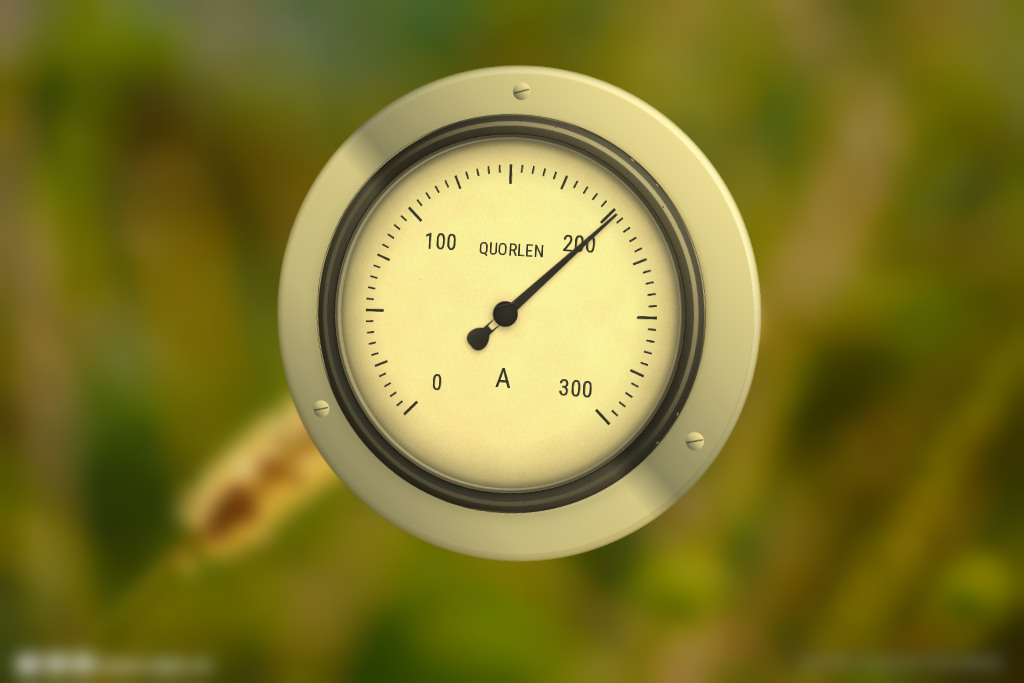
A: 202.5 A
